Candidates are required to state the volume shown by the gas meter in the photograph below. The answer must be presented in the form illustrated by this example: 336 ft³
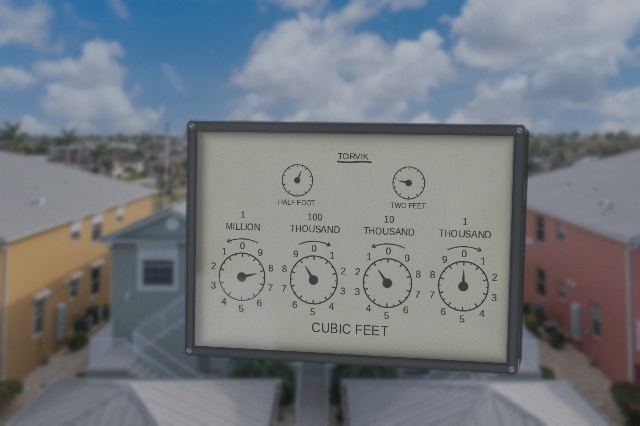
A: 791000 ft³
